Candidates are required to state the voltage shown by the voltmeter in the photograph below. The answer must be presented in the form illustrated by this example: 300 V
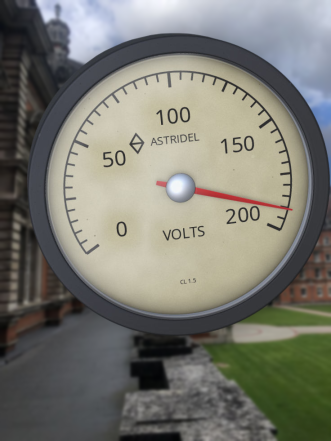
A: 190 V
